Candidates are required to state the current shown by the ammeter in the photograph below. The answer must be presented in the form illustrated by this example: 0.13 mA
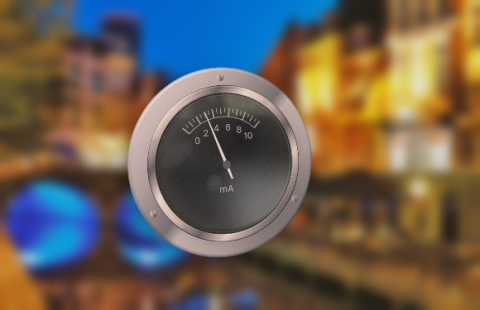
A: 3 mA
